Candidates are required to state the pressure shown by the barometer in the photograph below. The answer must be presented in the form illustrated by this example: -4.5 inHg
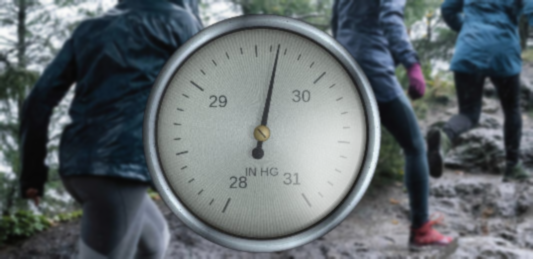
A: 29.65 inHg
